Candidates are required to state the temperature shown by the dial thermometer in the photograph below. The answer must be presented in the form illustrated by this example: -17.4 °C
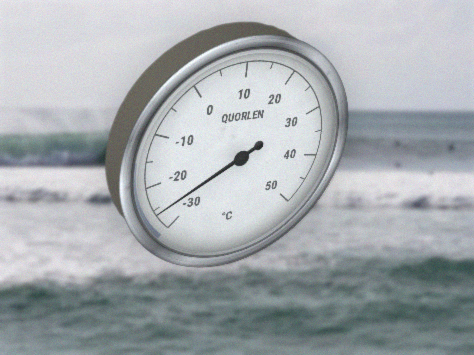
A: -25 °C
